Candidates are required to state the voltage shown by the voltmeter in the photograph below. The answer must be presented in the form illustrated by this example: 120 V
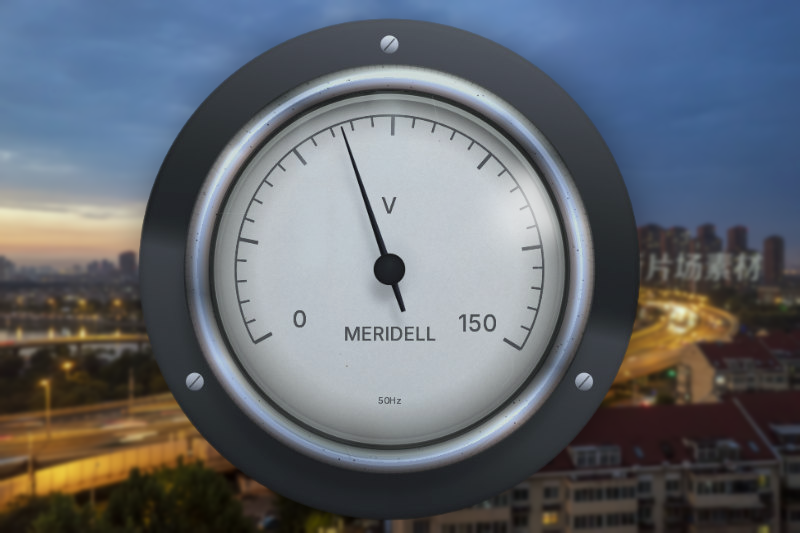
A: 62.5 V
